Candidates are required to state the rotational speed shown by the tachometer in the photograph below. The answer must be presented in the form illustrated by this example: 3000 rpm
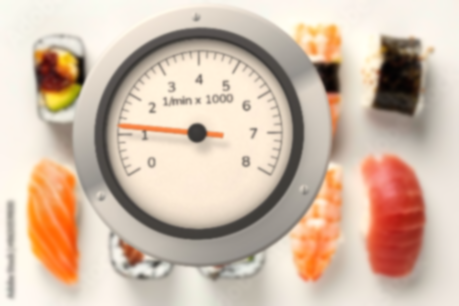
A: 1200 rpm
